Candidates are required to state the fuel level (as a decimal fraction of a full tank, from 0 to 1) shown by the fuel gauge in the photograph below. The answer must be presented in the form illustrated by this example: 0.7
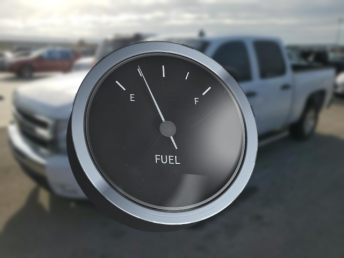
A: 0.25
